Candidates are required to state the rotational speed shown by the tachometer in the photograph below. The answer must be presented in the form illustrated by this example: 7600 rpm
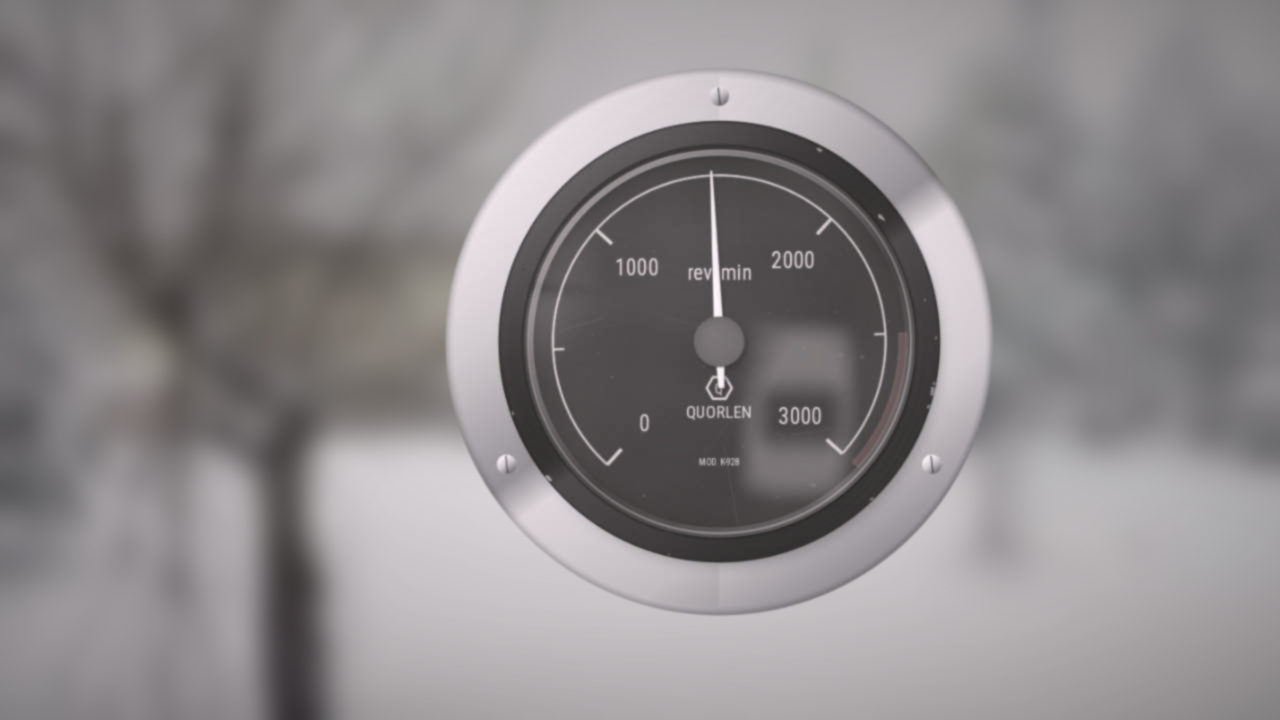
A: 1500 rpm
